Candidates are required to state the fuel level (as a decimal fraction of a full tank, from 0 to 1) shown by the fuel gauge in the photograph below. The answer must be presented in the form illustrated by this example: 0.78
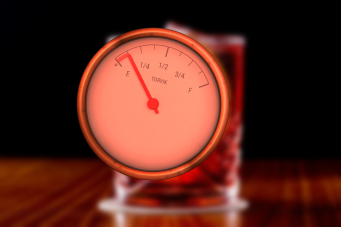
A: 0.125
